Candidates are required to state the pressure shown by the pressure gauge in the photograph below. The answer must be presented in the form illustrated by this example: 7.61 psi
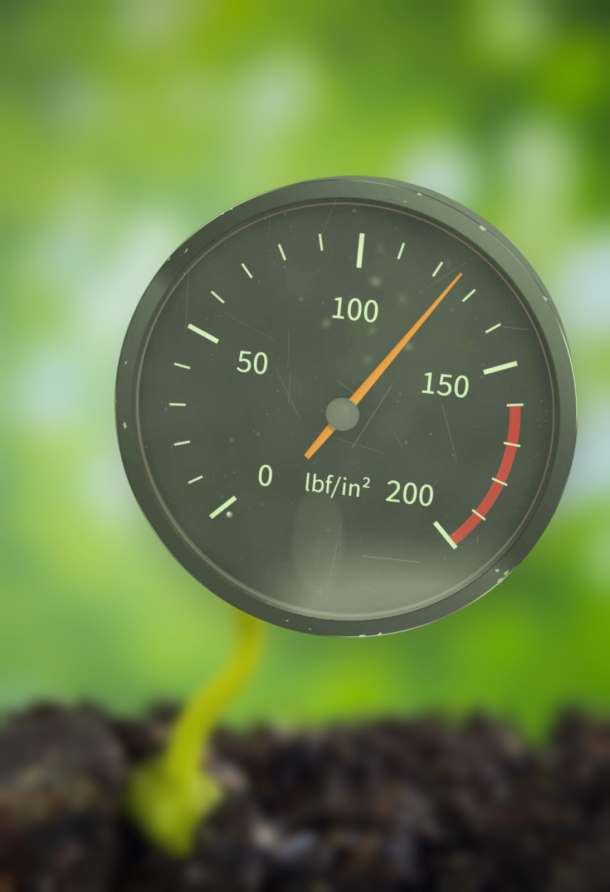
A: 125 psi
